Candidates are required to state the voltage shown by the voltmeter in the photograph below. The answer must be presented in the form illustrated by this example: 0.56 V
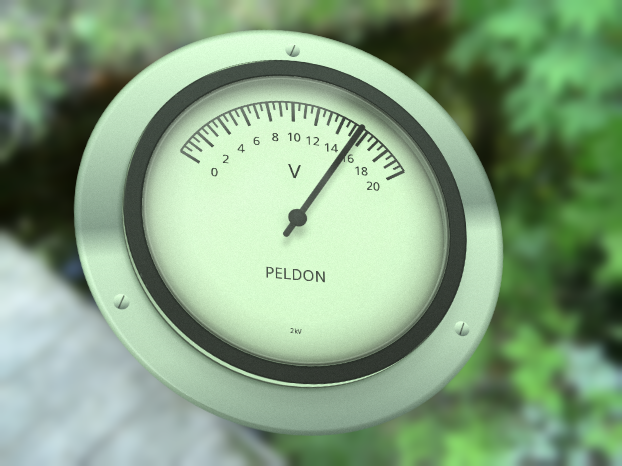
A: 15.5 V
